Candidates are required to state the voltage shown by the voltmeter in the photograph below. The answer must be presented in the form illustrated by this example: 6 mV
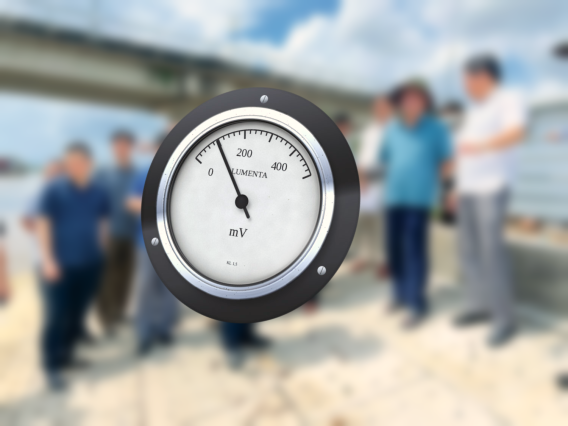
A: 100 mV
